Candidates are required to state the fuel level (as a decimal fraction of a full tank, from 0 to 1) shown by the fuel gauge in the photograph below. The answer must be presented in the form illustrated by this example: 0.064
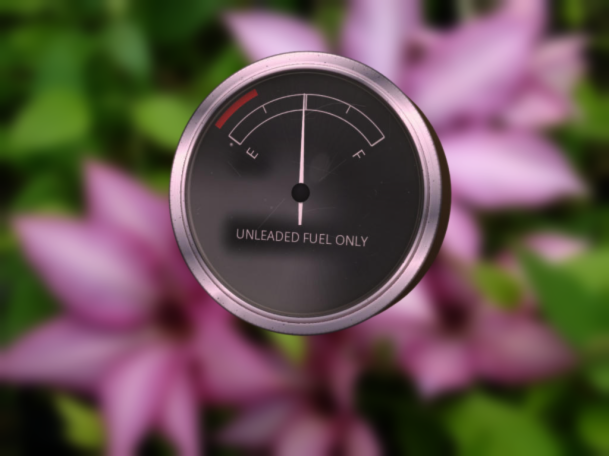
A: 0.5
